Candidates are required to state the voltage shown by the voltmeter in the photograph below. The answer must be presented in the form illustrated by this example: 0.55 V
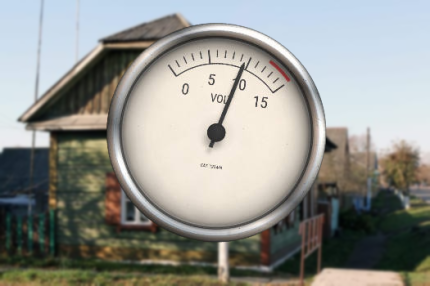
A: 9.5 V
